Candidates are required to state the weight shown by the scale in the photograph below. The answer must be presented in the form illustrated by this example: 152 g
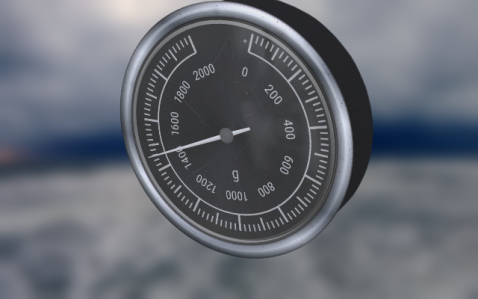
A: 1460 g
